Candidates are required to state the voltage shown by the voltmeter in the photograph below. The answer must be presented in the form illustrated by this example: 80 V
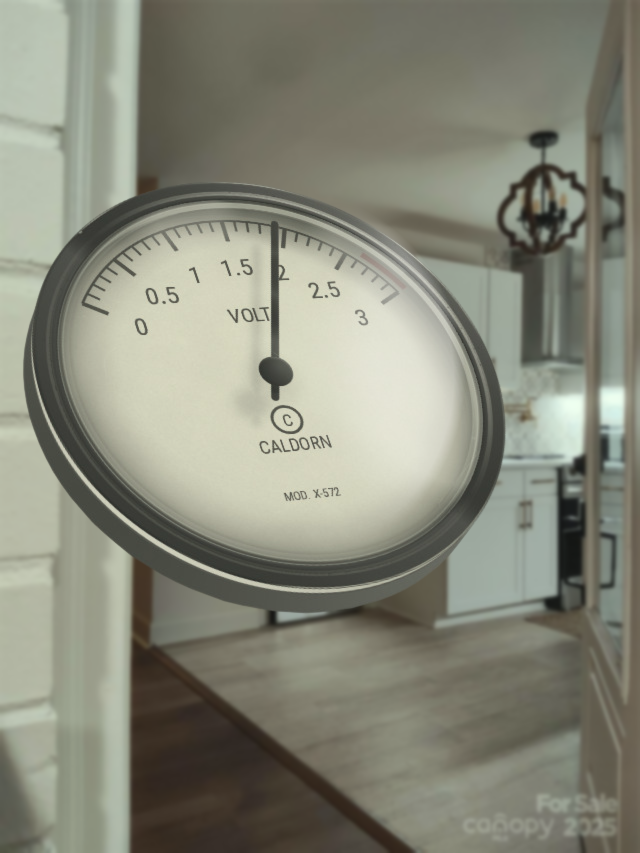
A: 1.9 V
